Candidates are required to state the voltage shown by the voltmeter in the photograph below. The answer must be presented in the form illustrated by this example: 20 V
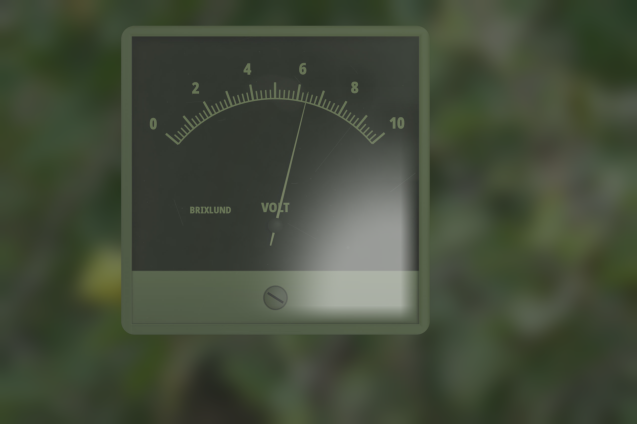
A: 6.4 V
